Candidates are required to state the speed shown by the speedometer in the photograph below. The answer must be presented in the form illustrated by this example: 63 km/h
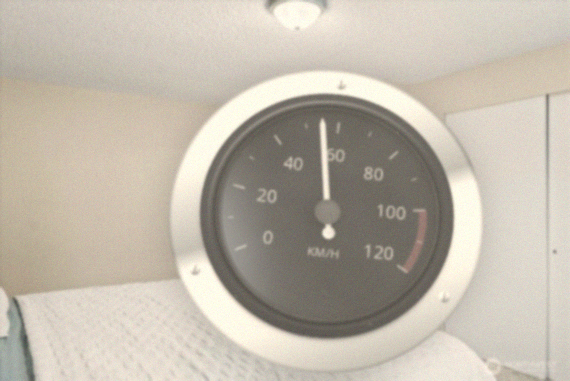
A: 55 km/h
